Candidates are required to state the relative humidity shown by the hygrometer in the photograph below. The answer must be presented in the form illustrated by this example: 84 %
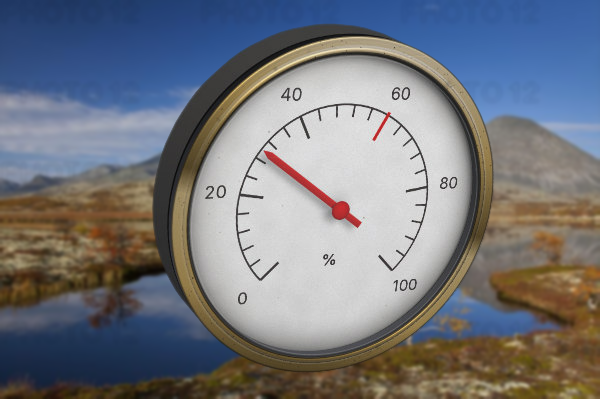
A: 30 %
